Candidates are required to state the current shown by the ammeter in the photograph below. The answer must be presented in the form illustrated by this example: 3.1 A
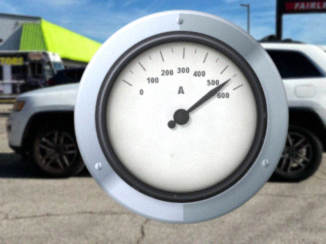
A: 550 A
